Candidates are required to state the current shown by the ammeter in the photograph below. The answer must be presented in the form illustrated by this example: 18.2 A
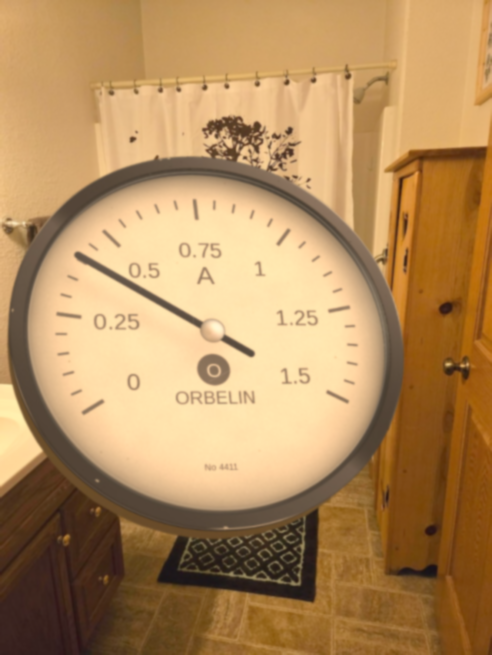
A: 0.4 A
